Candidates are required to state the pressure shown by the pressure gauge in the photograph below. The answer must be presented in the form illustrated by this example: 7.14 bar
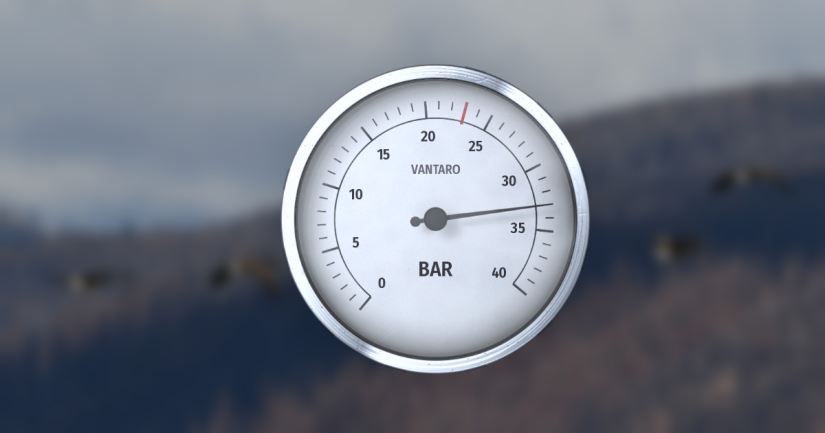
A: 33 bar
